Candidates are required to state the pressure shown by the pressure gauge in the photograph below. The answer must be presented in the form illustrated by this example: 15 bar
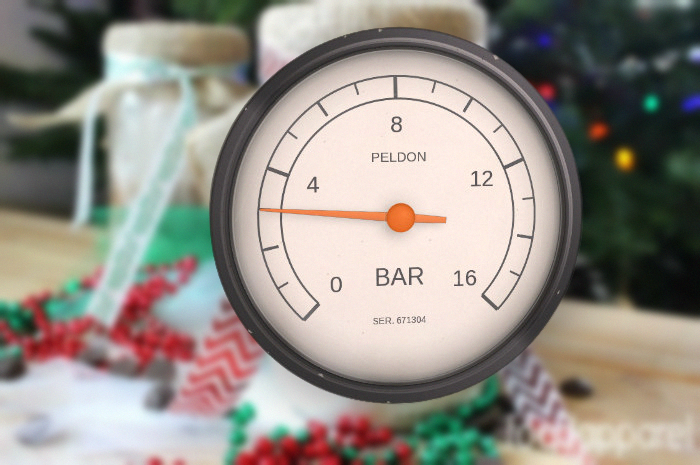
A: 3 bar
